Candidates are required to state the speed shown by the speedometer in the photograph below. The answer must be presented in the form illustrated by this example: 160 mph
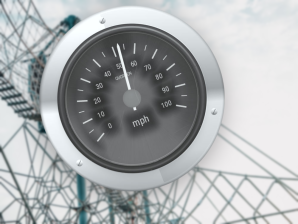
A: 52.5 mph
